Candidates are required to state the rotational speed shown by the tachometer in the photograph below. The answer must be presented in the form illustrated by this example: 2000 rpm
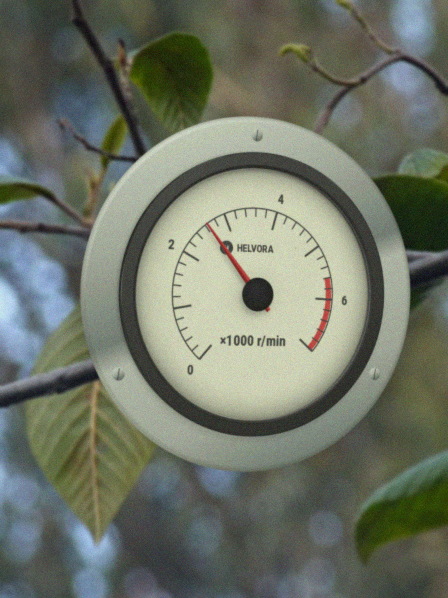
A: 2600 rpm
